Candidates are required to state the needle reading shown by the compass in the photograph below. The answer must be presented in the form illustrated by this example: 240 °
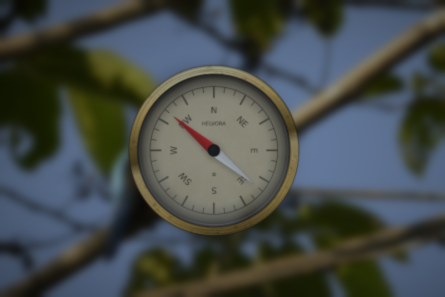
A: 310 °
